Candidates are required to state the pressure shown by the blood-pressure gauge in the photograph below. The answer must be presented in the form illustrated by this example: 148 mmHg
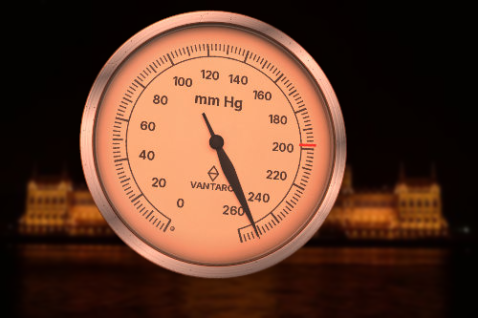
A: 252 mmHg
